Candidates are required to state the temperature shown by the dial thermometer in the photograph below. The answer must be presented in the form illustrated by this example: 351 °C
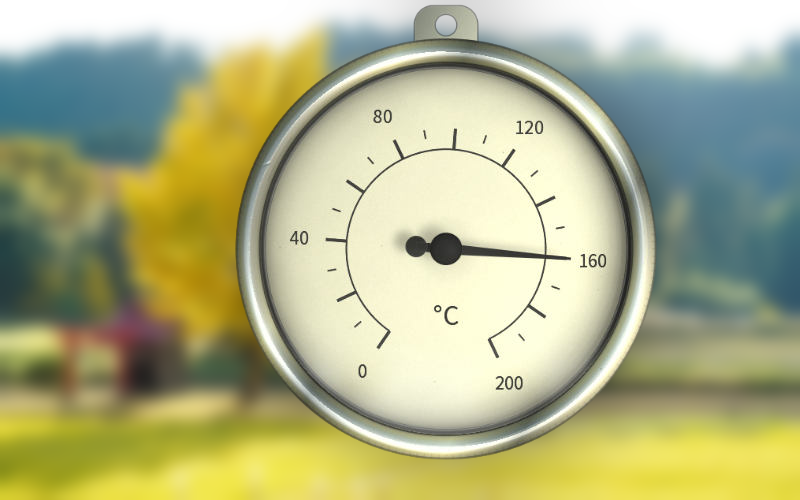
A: 160 °C
